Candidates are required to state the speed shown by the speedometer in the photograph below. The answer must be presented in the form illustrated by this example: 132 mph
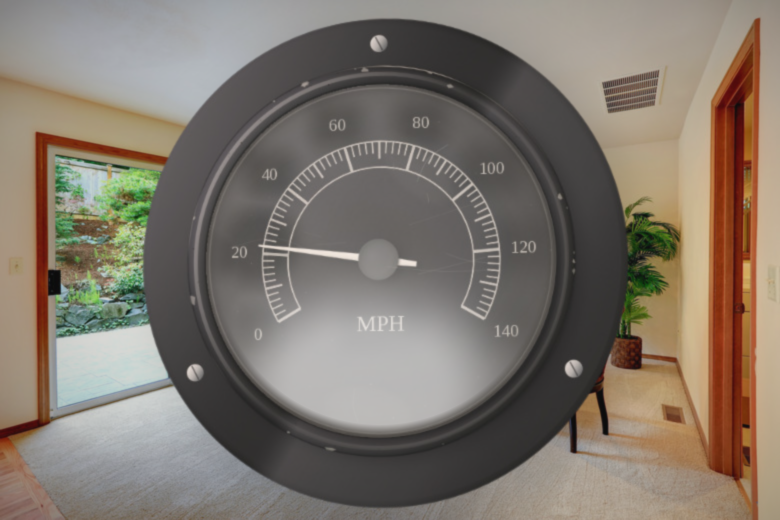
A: 22 mph
